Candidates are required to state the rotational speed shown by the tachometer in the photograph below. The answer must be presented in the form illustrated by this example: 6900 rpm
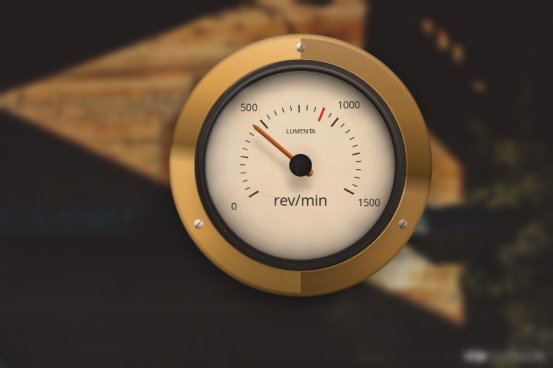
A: 450 rpm
